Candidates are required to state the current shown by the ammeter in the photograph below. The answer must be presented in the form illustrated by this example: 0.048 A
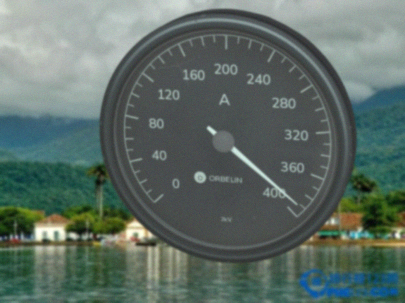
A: 390 A
